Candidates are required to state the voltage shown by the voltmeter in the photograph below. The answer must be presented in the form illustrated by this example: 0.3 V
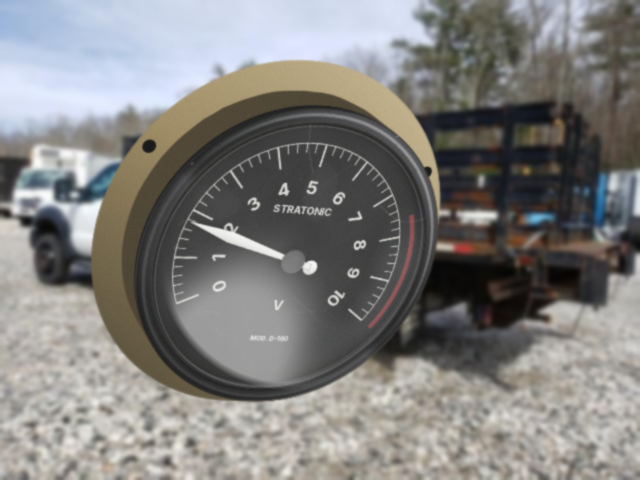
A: 1.8 V
